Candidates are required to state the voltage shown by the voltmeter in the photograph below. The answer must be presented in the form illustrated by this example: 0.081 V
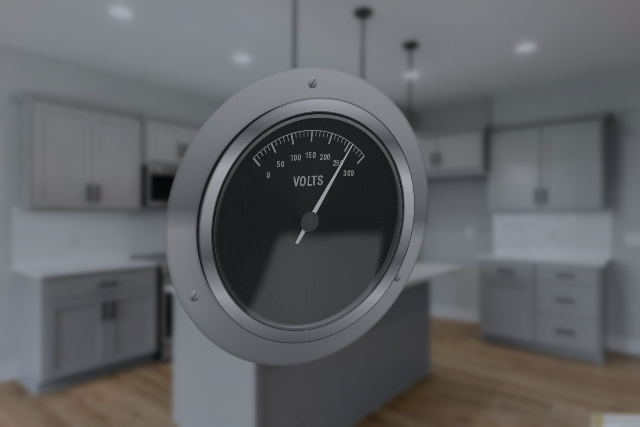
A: 250 V
